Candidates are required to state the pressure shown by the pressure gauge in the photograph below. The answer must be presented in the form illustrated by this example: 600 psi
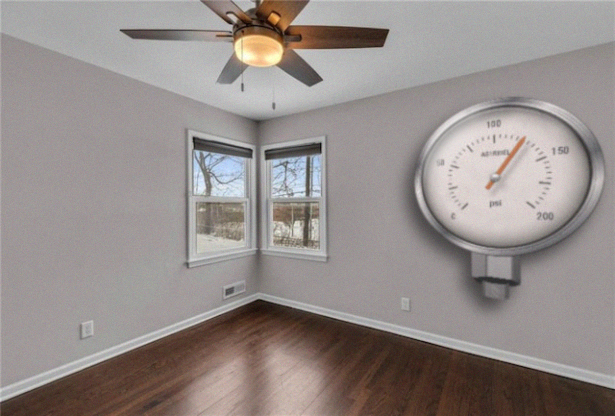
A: 125 psi
